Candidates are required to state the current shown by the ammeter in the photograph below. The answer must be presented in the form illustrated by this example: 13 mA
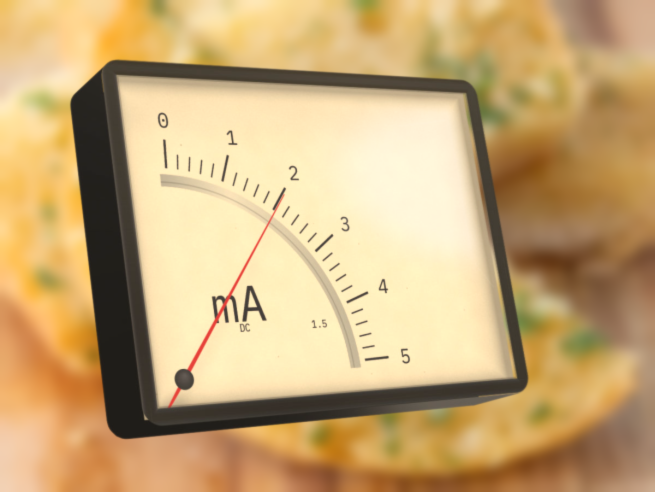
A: 2 mA
